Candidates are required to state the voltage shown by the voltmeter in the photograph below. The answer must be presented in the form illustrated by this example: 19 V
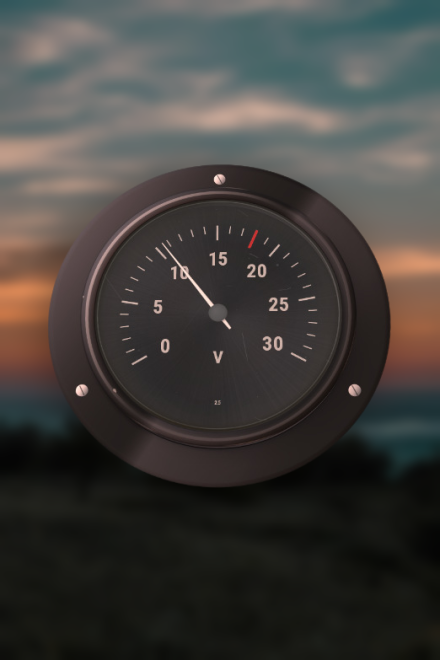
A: 10.5 V
